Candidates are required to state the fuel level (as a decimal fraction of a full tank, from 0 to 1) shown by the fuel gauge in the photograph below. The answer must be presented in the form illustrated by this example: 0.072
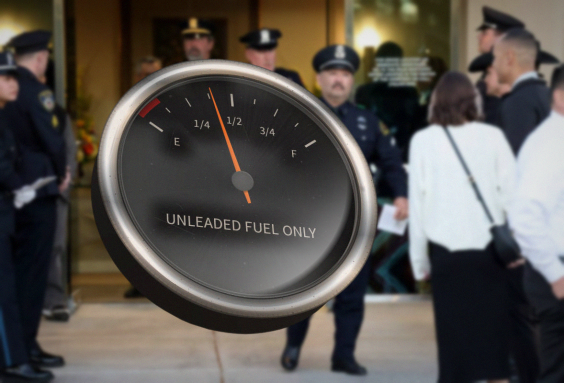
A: 0.375
